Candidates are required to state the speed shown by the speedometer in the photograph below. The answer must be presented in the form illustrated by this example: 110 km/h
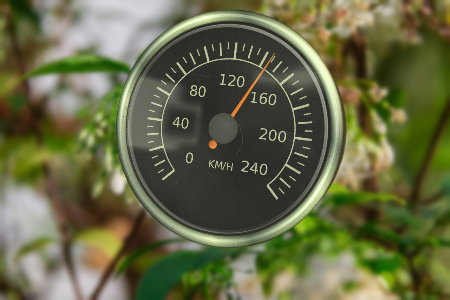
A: 145 km/h
